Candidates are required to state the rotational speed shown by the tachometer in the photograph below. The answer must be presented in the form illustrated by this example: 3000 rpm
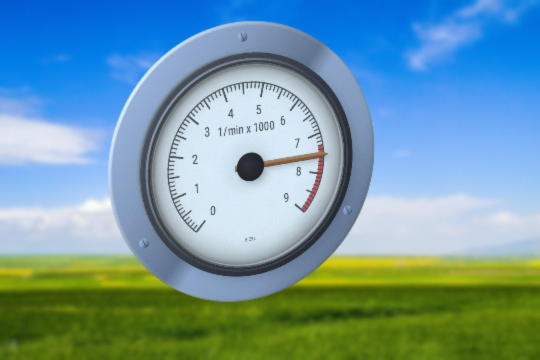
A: 7500 rpm
